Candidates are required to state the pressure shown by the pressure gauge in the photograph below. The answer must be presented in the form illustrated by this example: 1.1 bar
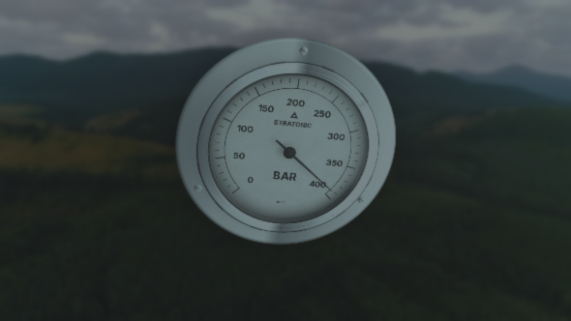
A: 390 bar
